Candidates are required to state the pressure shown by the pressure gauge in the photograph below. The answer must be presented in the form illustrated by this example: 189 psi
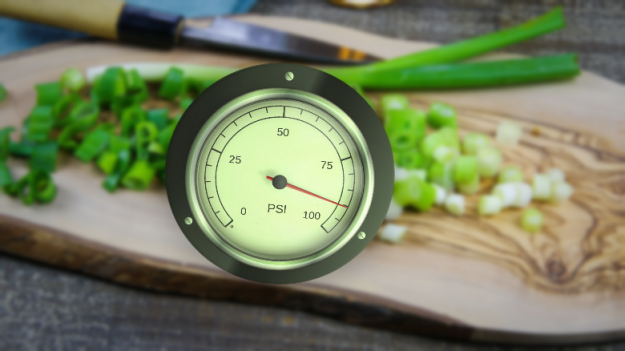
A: 90 psi
